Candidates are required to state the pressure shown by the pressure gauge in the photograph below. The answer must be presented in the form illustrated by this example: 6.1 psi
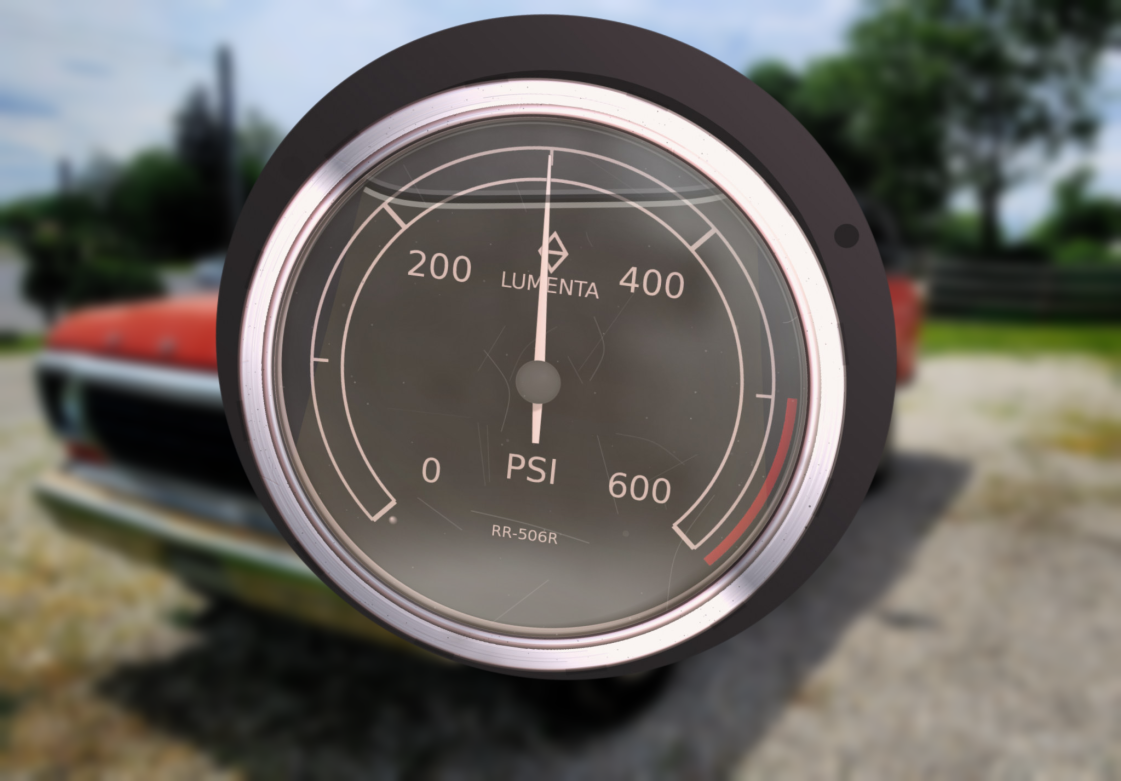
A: 300 psi
